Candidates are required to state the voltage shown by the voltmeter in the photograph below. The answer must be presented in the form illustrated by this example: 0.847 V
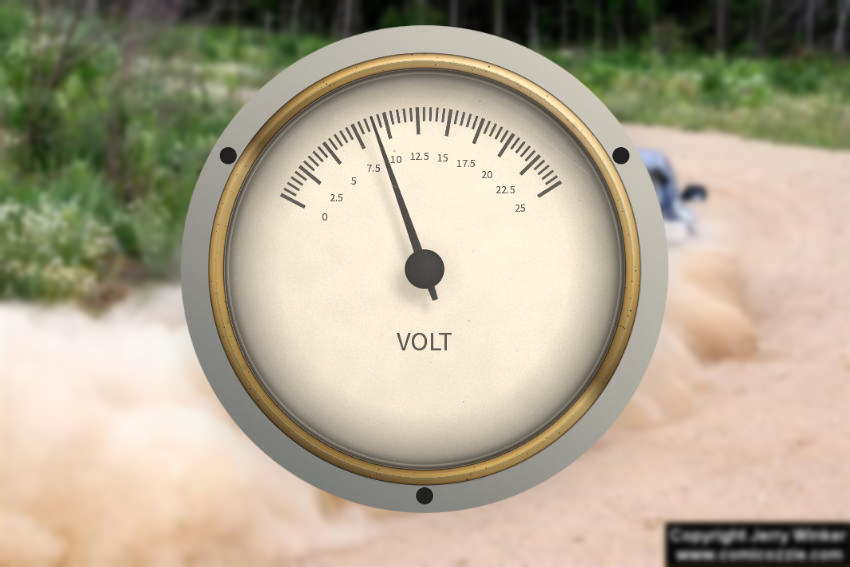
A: 9 V
